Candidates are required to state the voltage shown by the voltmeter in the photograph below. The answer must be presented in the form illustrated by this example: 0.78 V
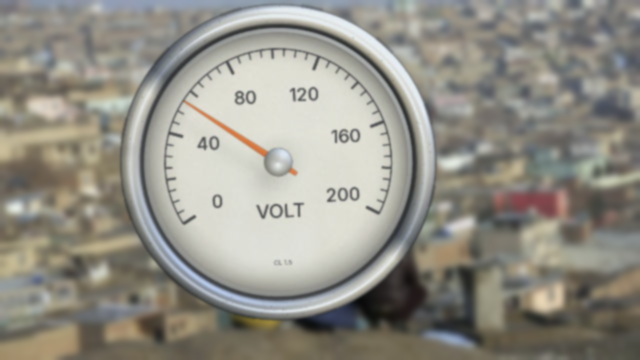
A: 55 V
